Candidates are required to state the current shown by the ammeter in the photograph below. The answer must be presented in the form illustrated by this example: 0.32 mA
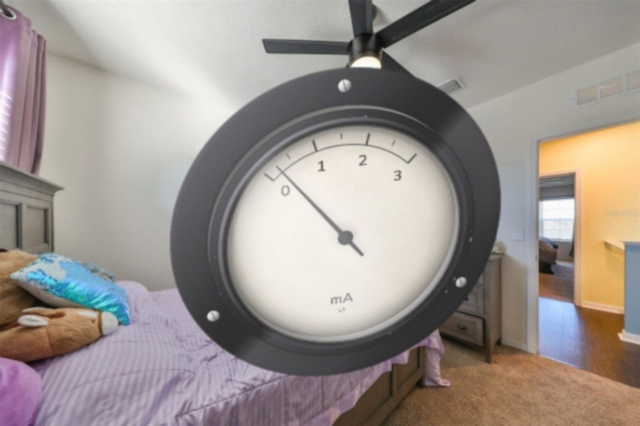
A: 0.25 mA
